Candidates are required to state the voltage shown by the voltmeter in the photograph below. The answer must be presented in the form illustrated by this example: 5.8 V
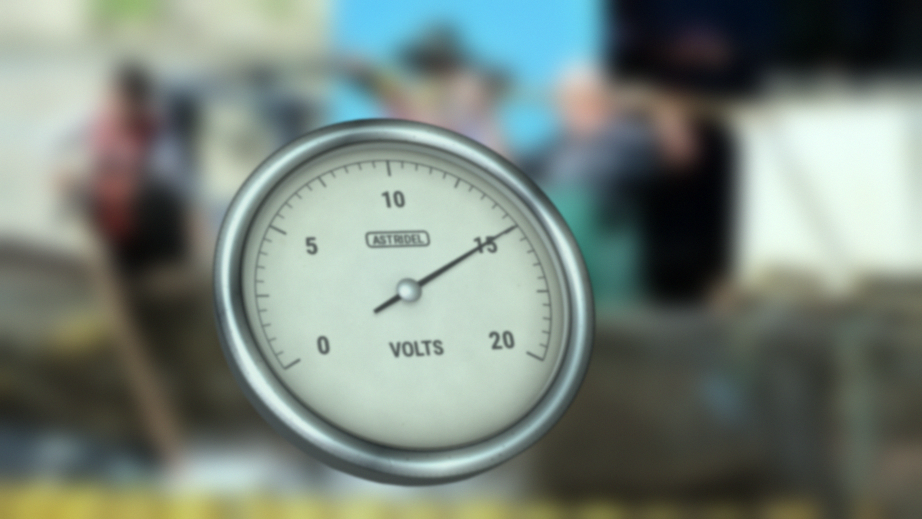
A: 15 V
